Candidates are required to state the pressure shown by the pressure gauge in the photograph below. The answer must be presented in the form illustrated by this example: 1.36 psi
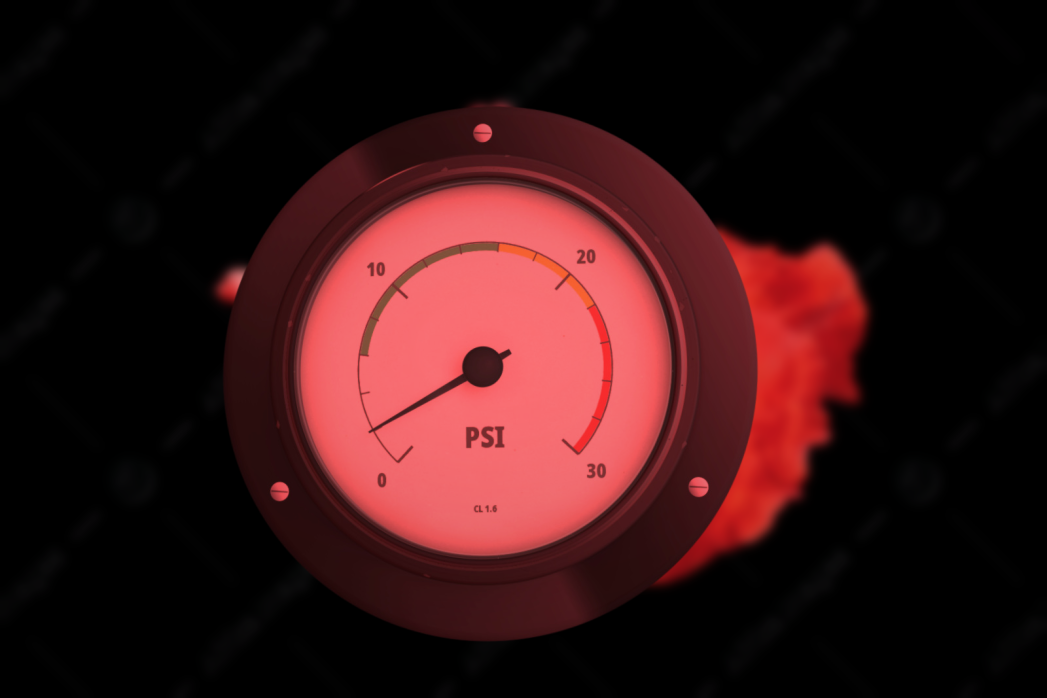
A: 2 psi
